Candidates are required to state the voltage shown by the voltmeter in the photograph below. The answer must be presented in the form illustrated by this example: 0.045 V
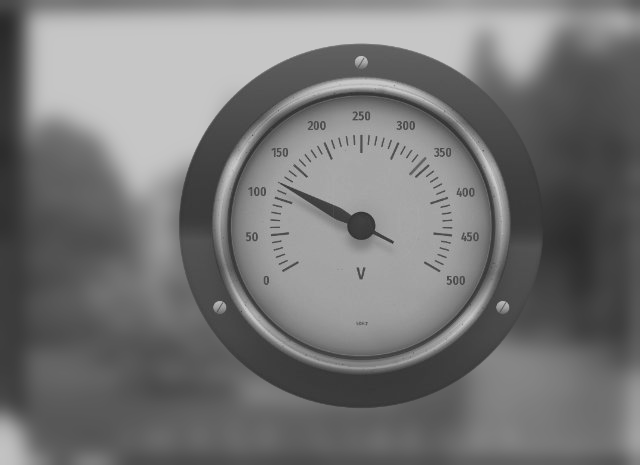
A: 120 V
